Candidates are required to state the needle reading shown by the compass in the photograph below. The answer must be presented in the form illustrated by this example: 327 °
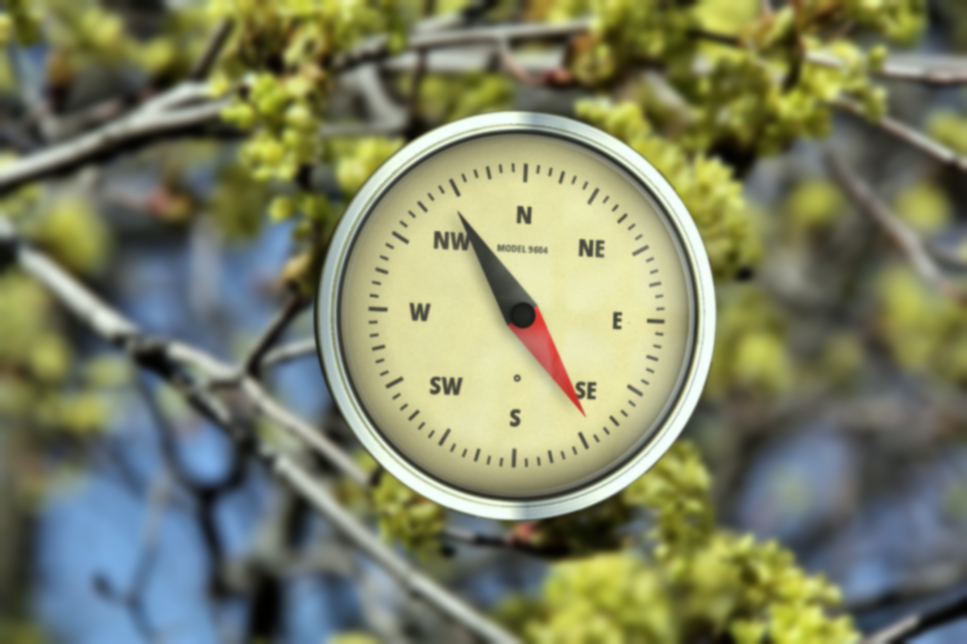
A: 145 °
